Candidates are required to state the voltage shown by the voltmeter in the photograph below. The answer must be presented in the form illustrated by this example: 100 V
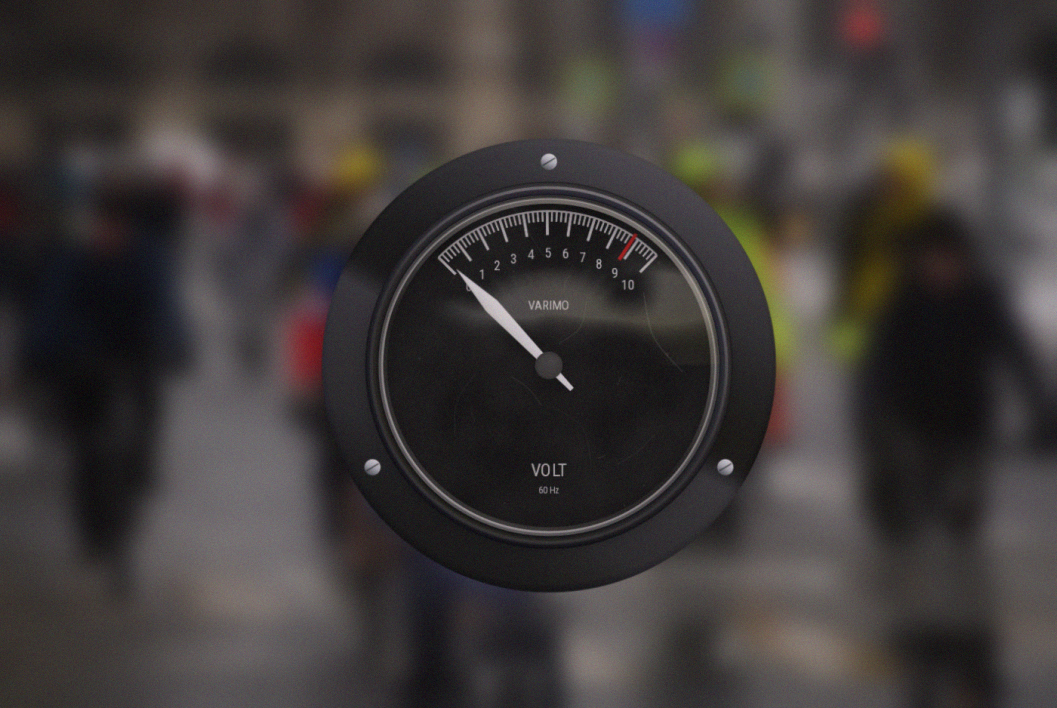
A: 0.2 V
